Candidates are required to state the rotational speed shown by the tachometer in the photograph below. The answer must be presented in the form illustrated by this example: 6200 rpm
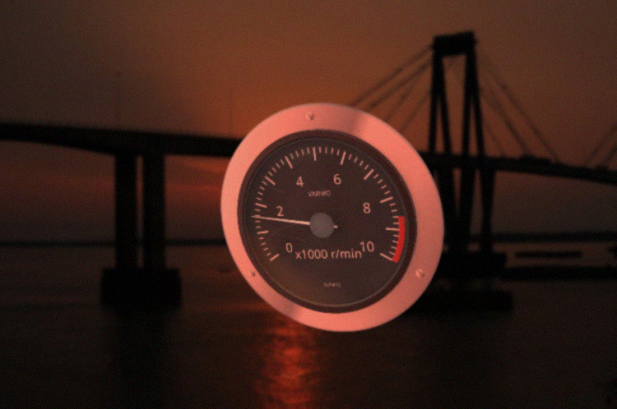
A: 1600 rpm
